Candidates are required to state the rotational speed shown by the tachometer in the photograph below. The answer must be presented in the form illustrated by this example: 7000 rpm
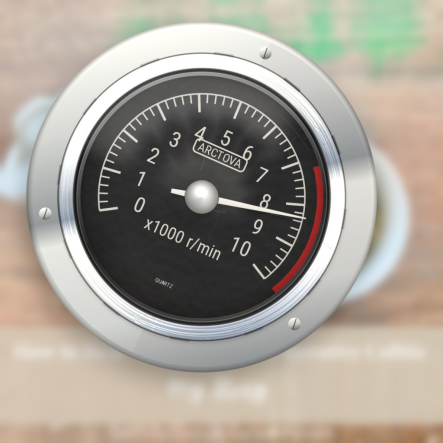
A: 8300 rpm
